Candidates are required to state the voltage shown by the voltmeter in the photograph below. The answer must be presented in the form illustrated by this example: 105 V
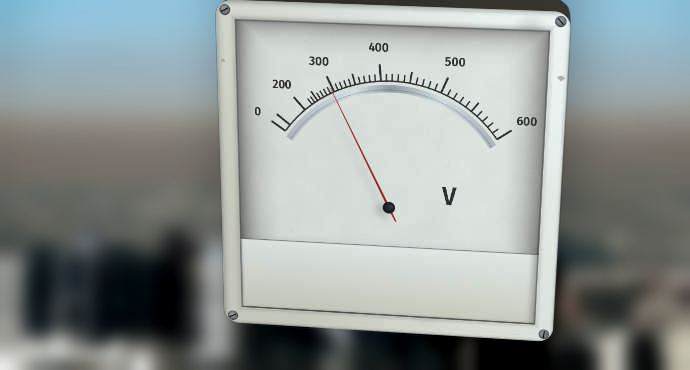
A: 300 V
